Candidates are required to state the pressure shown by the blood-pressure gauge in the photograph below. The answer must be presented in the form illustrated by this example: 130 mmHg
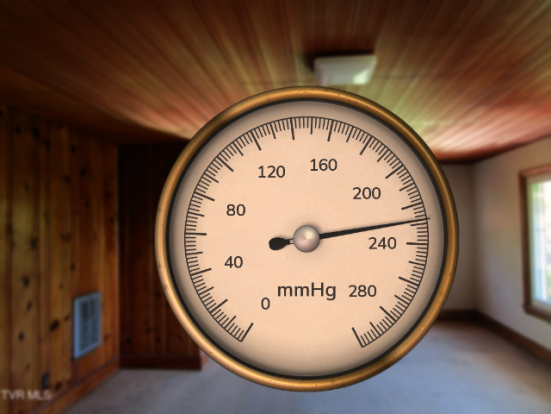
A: 228 mmHg
